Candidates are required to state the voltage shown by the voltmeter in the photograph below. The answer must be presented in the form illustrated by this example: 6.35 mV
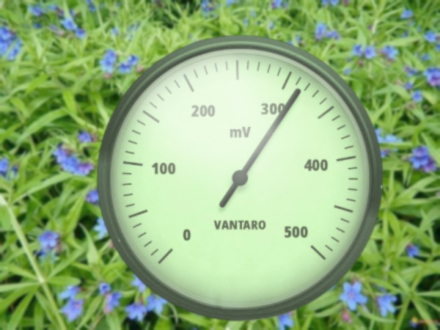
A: 315 mV
